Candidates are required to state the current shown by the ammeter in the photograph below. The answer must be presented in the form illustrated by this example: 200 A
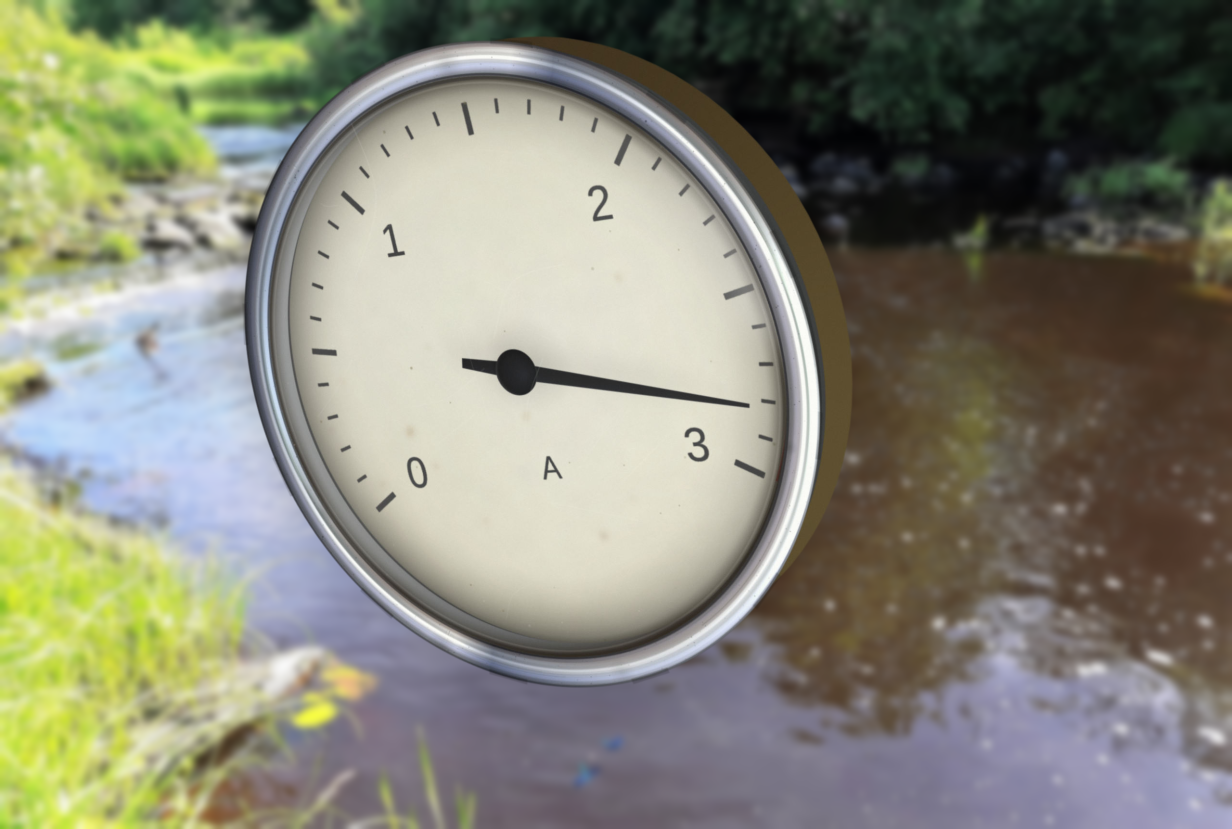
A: 2.8 A
